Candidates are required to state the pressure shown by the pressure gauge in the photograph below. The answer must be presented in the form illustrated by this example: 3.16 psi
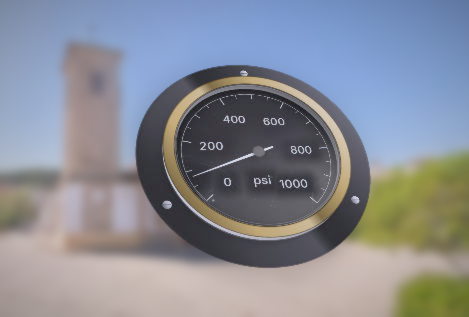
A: 75 psi
